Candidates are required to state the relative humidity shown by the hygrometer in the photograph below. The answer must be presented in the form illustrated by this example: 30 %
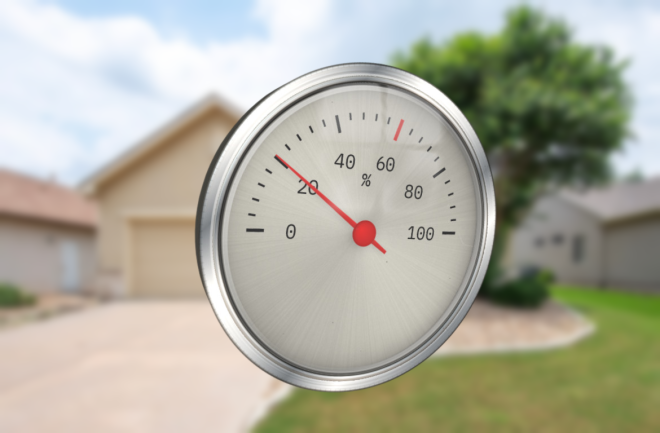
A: 20 %
